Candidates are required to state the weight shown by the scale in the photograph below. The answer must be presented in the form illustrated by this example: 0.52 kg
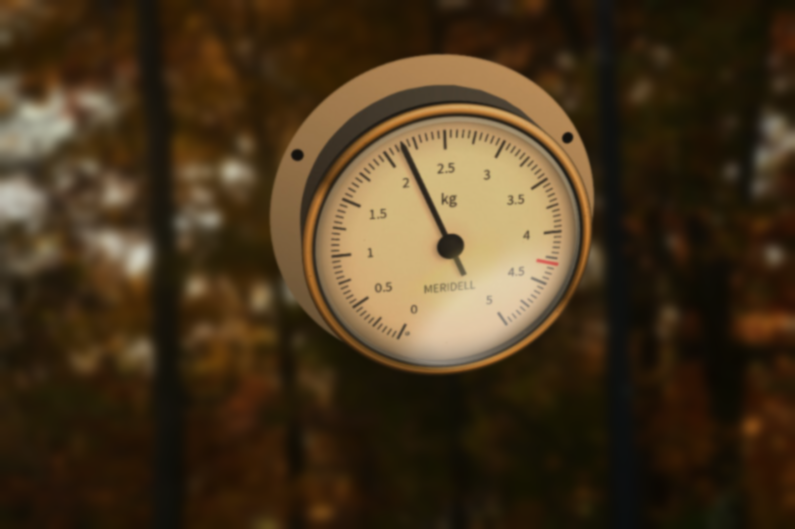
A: 2.15 kg
